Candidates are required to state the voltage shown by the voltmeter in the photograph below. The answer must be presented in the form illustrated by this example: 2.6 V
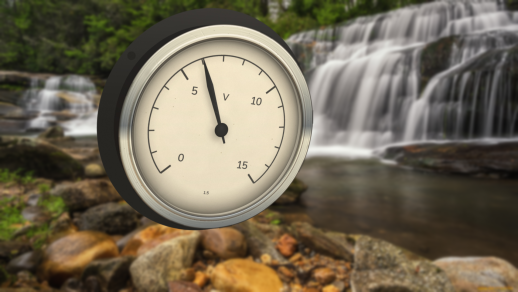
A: 6 V
